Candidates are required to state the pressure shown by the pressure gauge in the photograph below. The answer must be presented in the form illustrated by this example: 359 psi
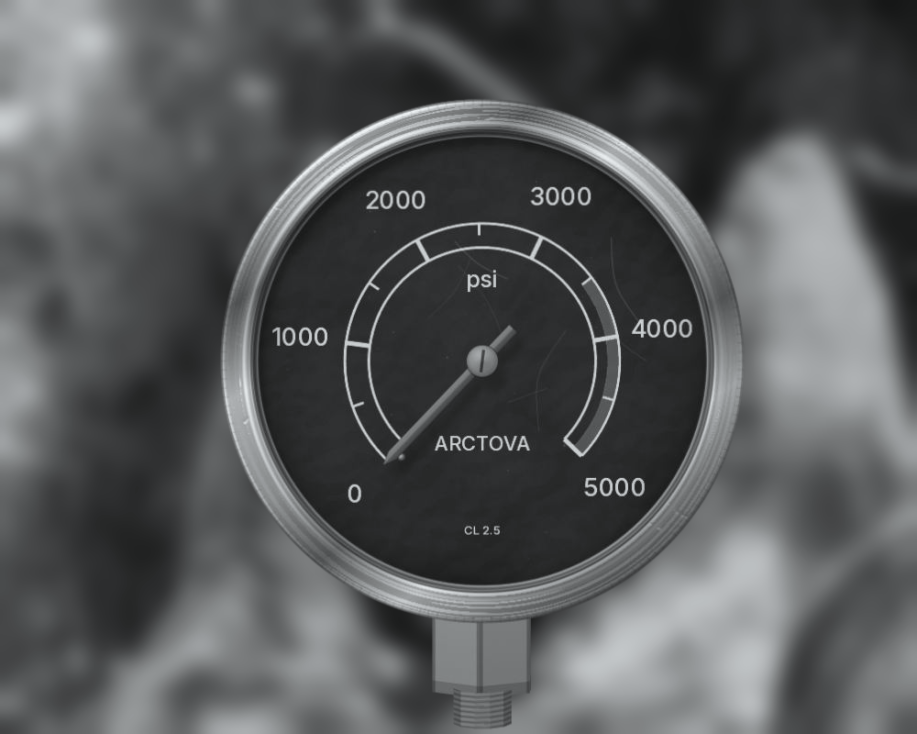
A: 0 psi
